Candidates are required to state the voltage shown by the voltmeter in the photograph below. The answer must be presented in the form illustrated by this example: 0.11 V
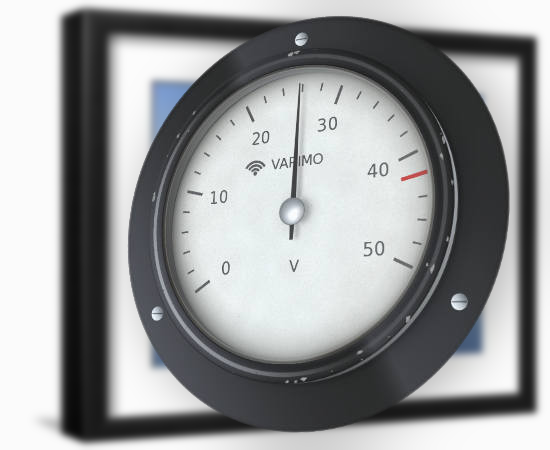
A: 26 V
